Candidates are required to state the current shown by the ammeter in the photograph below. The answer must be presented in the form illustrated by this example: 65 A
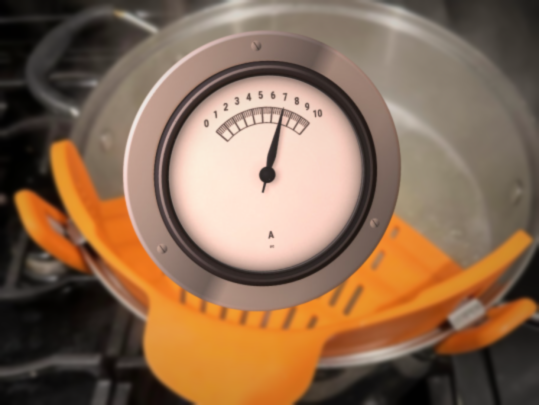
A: 7 A
